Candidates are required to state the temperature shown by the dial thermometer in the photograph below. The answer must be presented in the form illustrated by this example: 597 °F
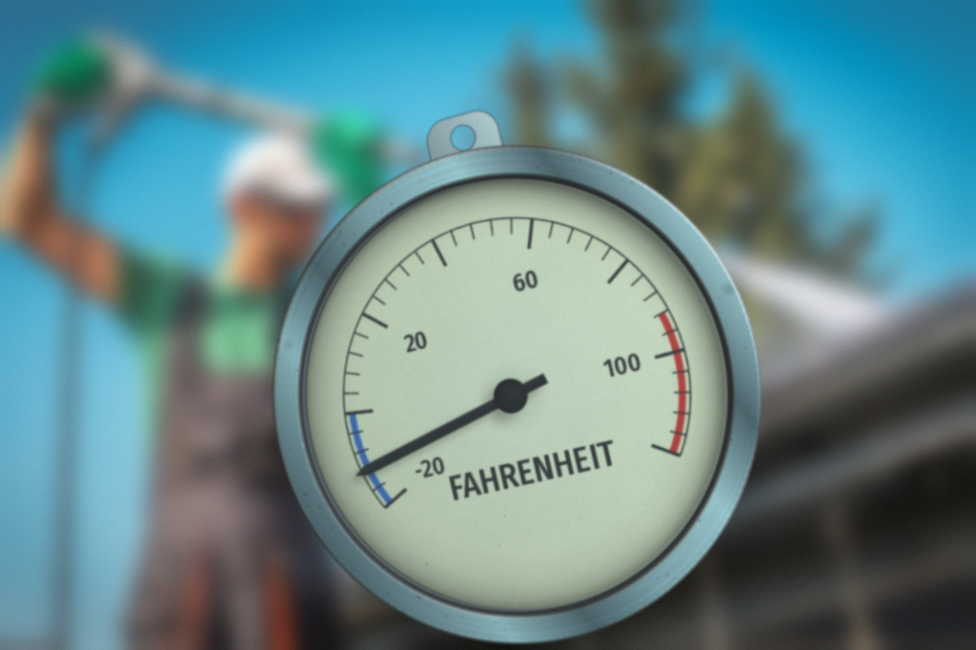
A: -12 °F
